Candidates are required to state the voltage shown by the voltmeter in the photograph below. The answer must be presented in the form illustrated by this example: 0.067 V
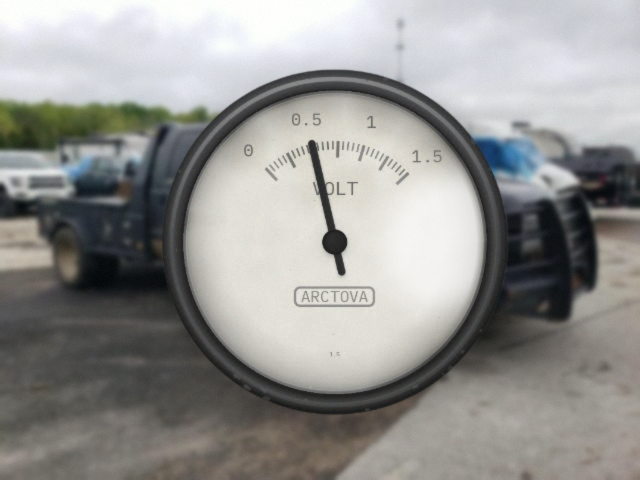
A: 0.5 V
